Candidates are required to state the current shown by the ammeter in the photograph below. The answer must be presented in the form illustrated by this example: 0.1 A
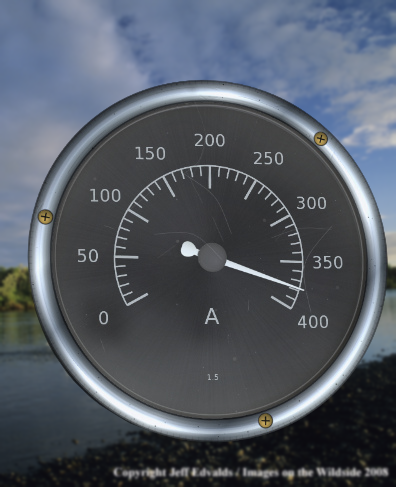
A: 380 A
